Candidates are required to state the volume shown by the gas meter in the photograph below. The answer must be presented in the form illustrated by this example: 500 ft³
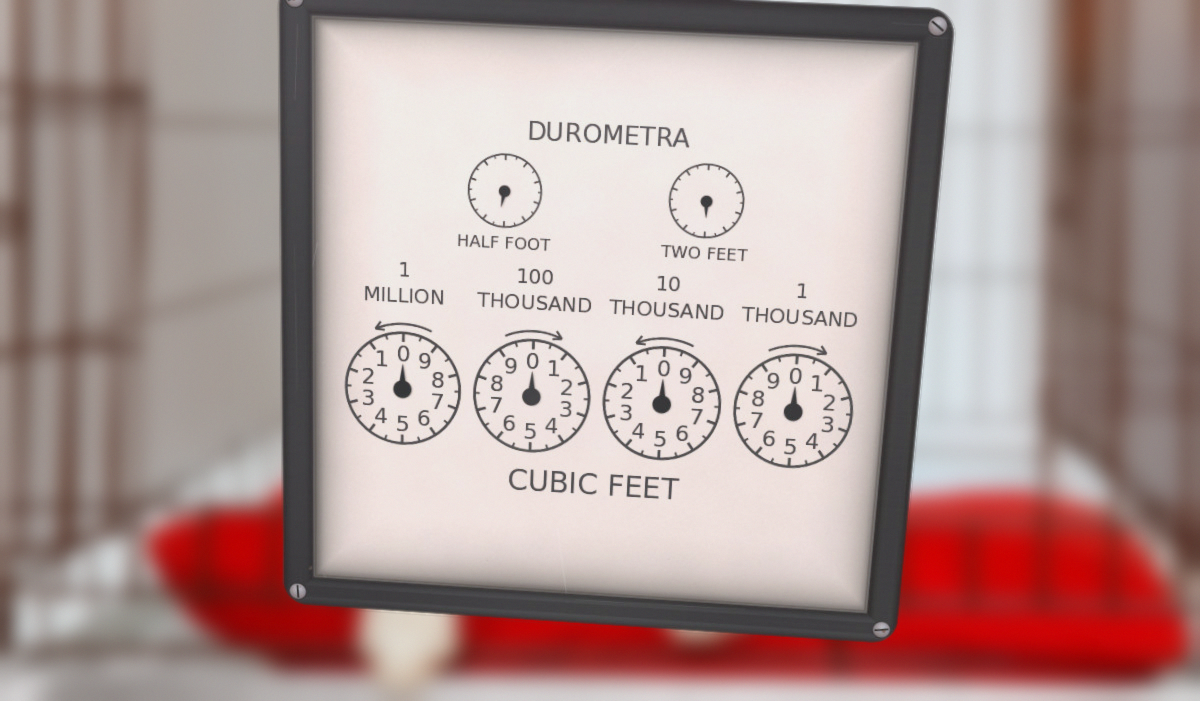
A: 0 ft³
